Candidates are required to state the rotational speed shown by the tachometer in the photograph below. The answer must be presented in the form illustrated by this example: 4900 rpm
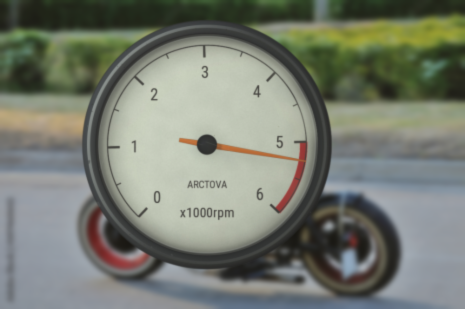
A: 5250 rpm
